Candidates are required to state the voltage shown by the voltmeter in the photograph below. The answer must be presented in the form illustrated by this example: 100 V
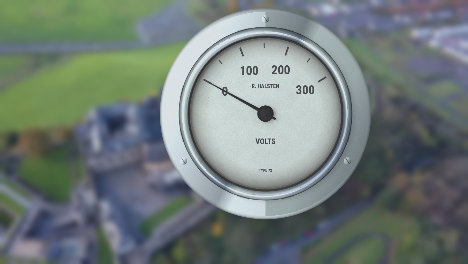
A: 0 V
